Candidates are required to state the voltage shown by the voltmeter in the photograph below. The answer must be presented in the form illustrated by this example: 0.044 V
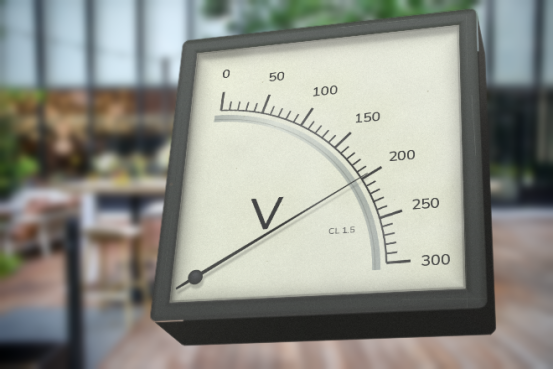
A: 200 V
